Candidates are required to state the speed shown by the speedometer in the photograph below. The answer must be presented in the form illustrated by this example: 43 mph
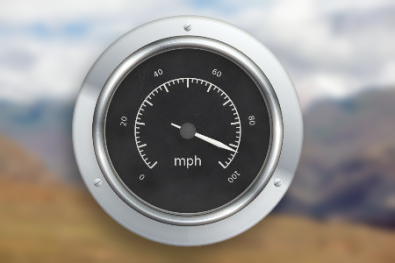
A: 92 mph
